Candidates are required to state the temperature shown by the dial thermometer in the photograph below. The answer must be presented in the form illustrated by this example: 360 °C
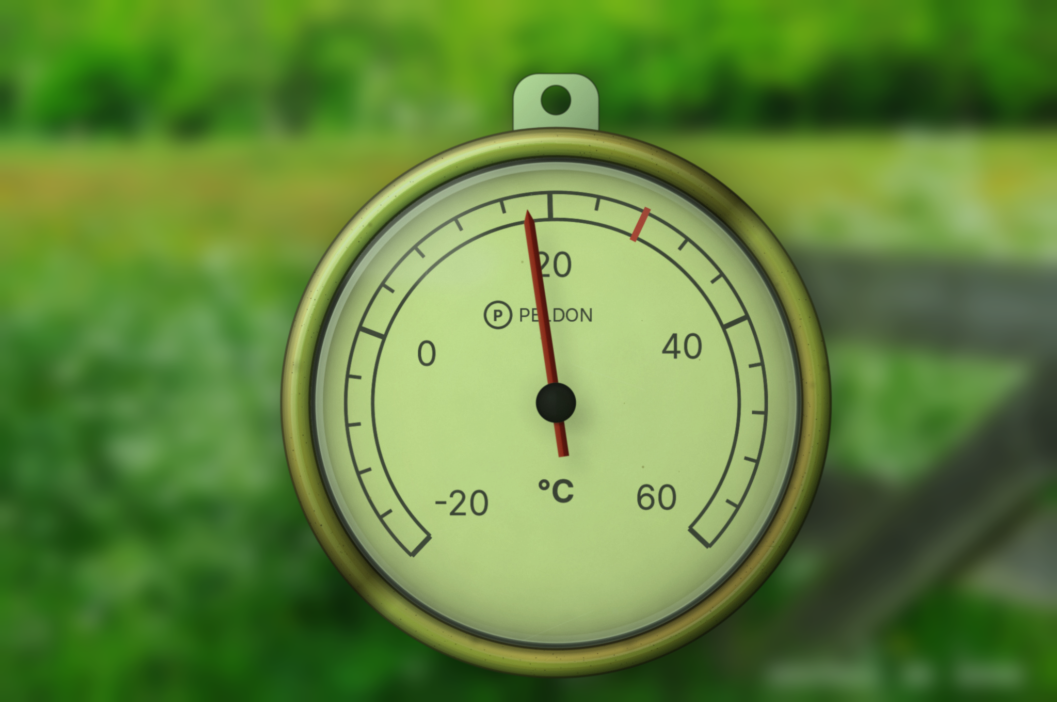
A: 18 °C
